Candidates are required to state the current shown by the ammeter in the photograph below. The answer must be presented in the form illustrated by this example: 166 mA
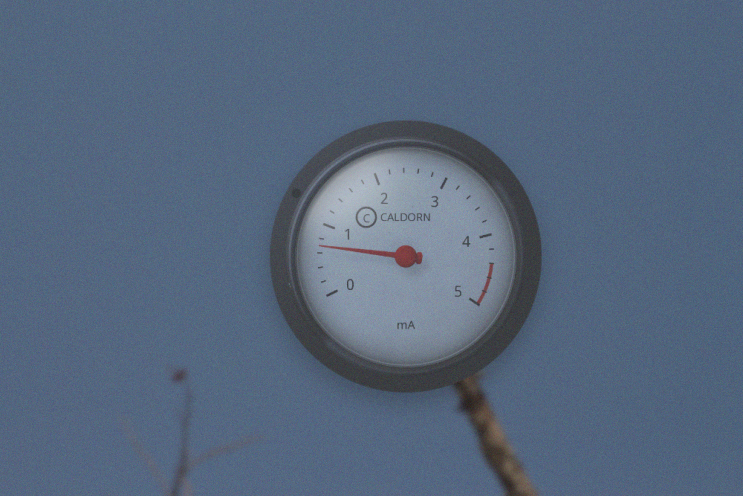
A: 0.7 mA
